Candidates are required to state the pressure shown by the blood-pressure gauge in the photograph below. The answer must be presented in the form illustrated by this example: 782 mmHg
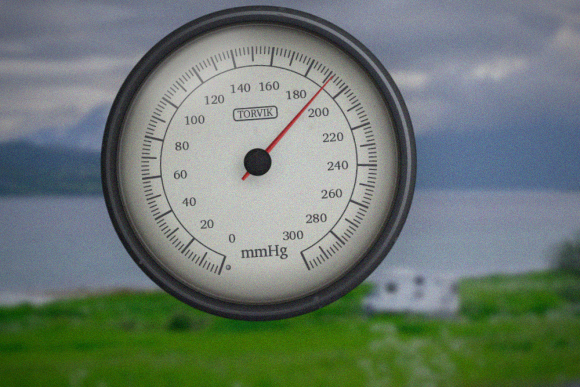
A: 192 mmHg
